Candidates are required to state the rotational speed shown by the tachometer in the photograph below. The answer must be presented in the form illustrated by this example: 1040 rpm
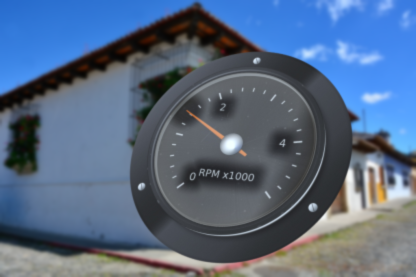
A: 1400 rpm
